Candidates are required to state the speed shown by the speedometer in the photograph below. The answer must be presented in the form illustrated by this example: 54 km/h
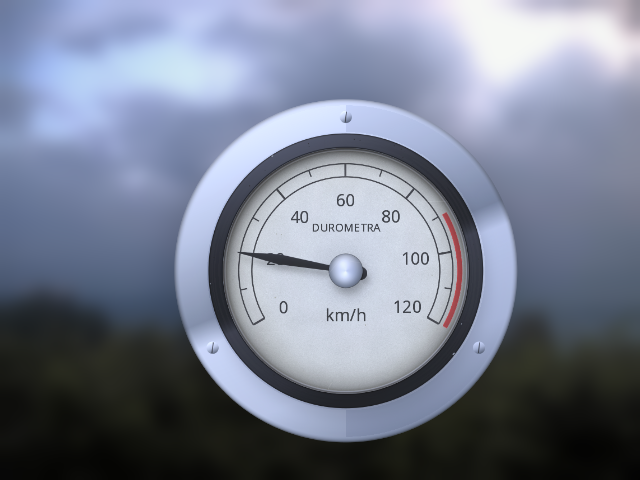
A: 20 km/h
